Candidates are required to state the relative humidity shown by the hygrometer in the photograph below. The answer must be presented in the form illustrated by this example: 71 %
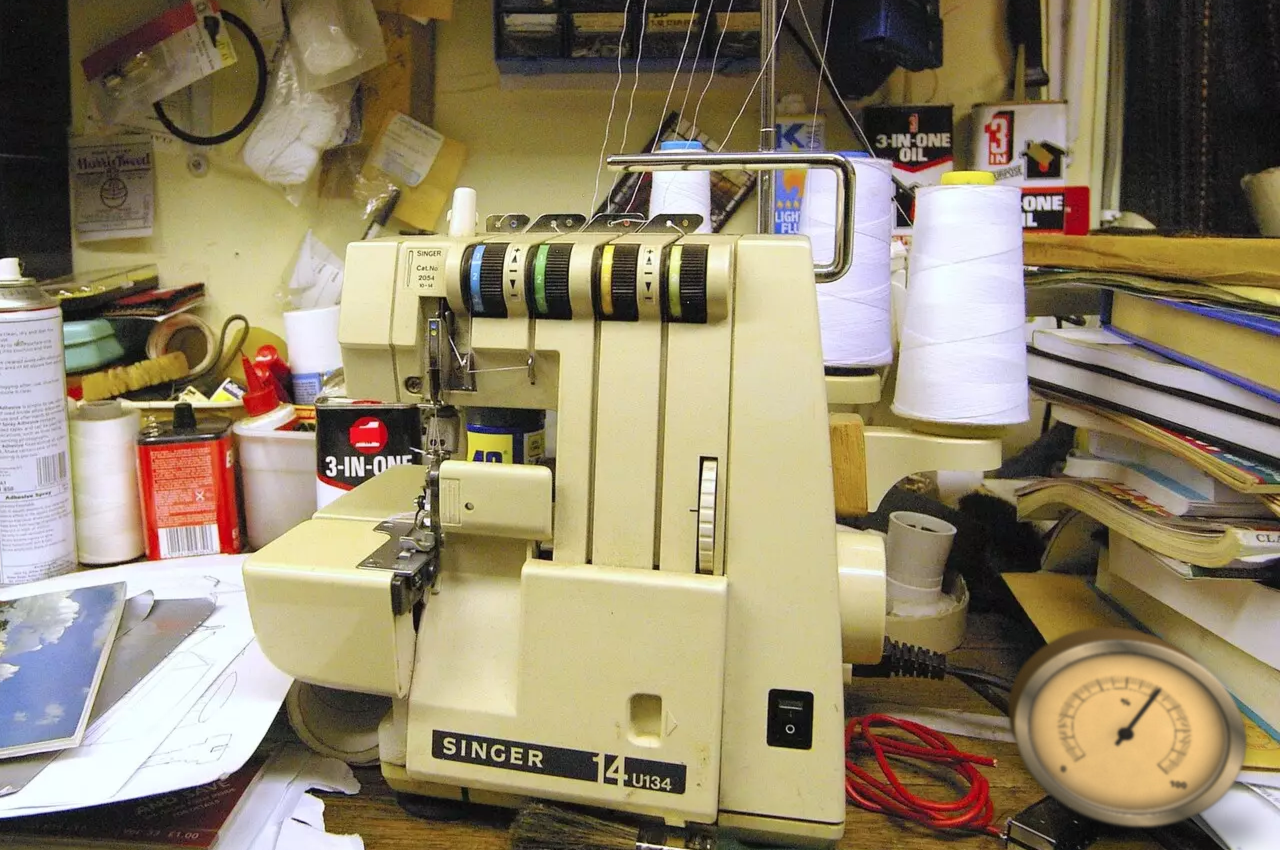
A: 60 %
